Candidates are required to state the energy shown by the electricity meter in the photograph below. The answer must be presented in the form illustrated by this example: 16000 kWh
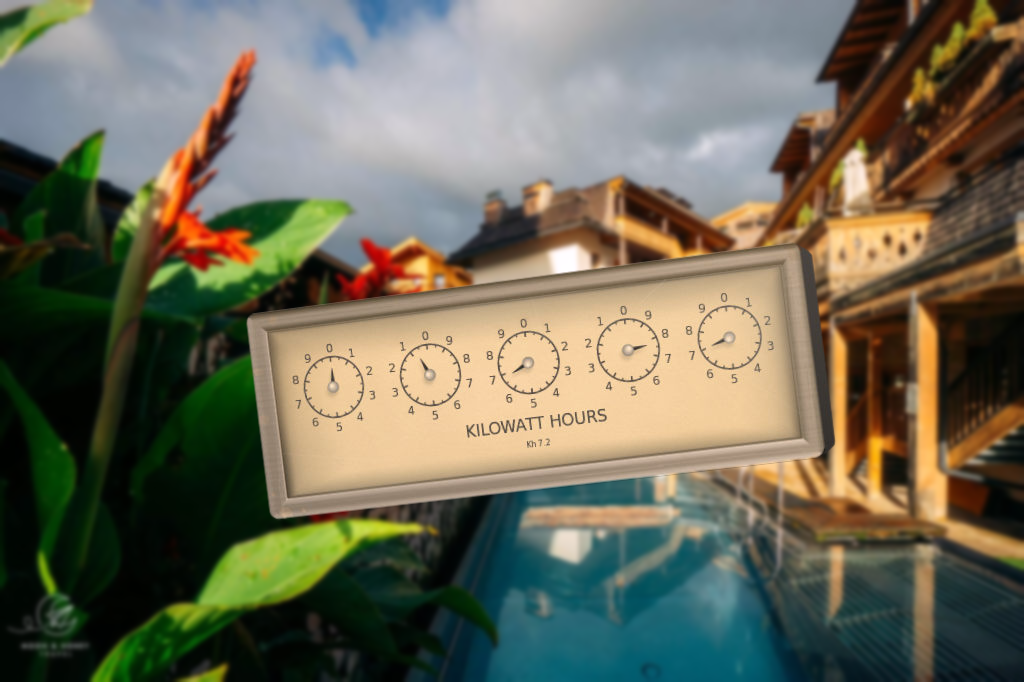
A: 677 kWh
